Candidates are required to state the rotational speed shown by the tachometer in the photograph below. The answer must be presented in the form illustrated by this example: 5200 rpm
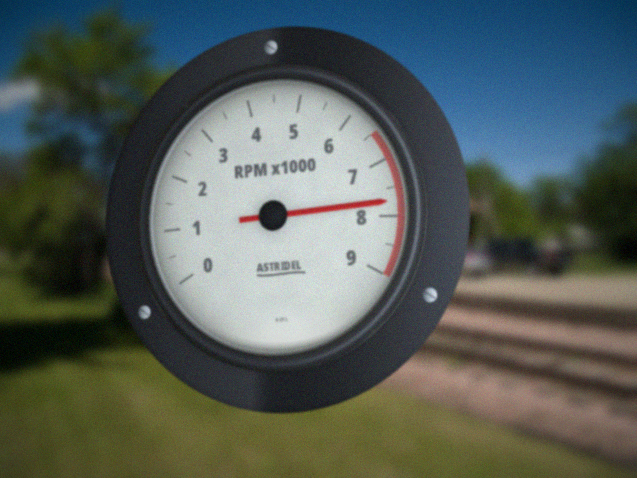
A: 7750 rpm
